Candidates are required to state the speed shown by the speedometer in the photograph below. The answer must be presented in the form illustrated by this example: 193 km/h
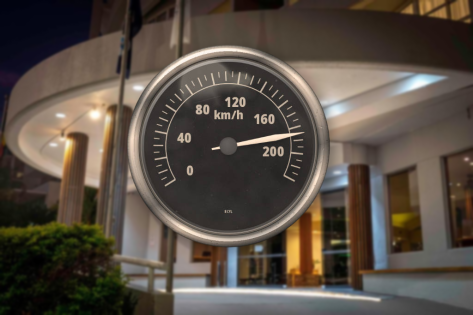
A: 185 km/h
